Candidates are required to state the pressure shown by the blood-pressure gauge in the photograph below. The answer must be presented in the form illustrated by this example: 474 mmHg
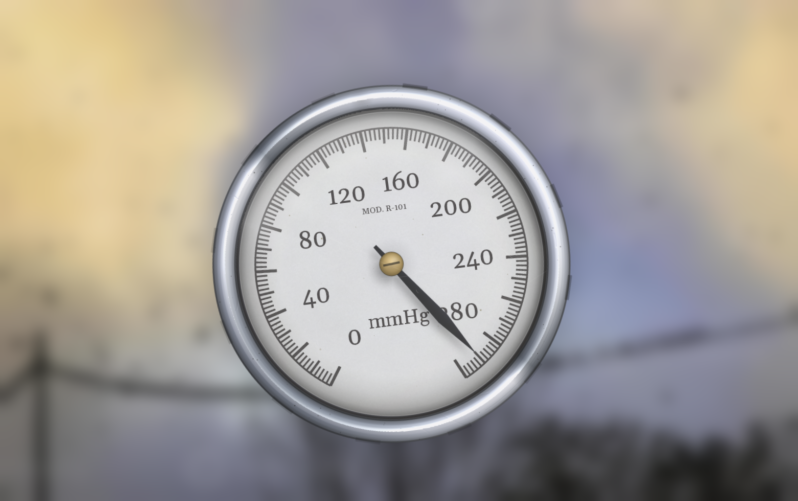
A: 290 mmHg
